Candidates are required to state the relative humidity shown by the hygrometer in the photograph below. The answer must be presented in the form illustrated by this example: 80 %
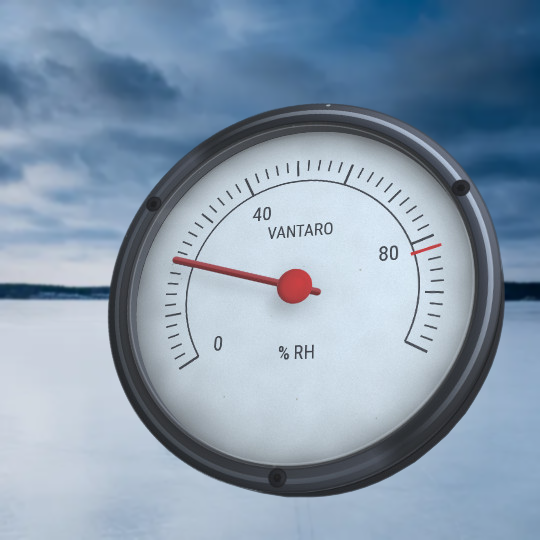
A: 20 %
